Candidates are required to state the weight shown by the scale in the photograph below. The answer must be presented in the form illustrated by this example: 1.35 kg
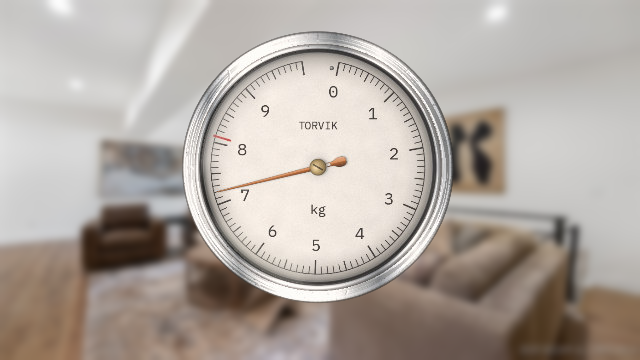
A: 7.2 kg
